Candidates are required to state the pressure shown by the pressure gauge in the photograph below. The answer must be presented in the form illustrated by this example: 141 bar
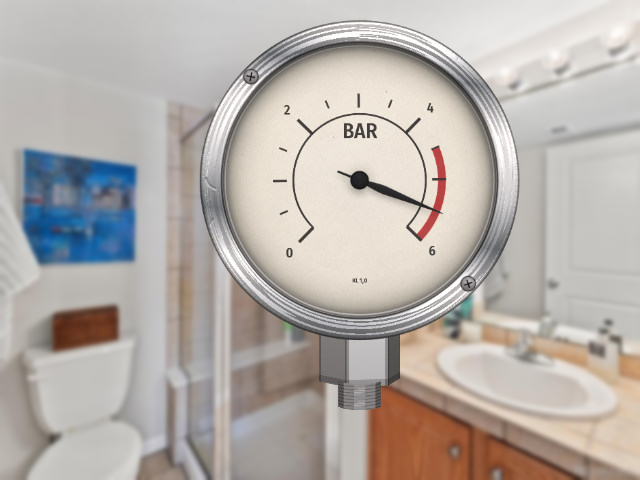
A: 5.5 bar
